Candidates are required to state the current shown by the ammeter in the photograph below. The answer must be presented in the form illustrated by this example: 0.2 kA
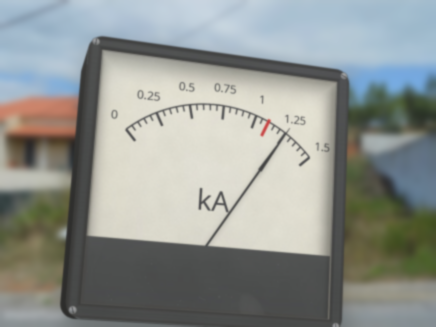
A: 1.25 kA
